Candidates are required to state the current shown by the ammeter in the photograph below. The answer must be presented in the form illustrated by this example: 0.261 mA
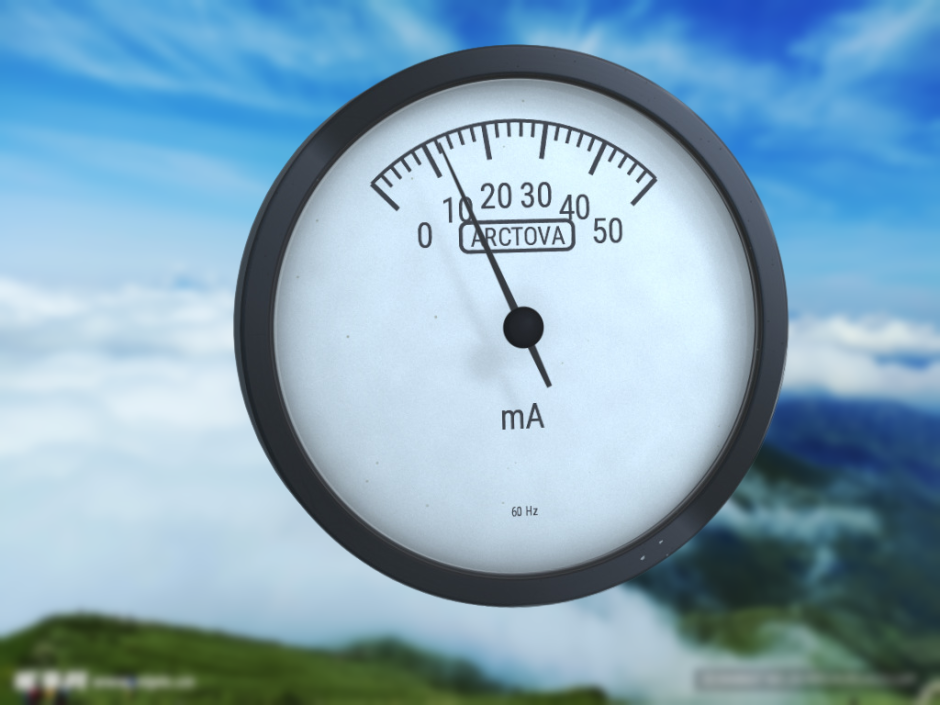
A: 12 mA
